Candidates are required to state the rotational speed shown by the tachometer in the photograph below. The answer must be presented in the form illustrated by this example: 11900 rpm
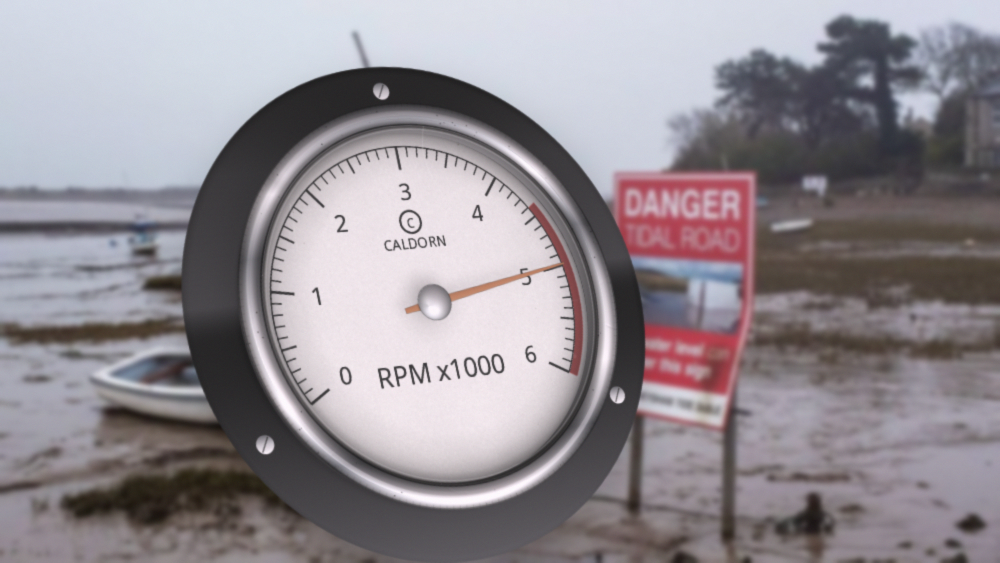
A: 5000 rpm
